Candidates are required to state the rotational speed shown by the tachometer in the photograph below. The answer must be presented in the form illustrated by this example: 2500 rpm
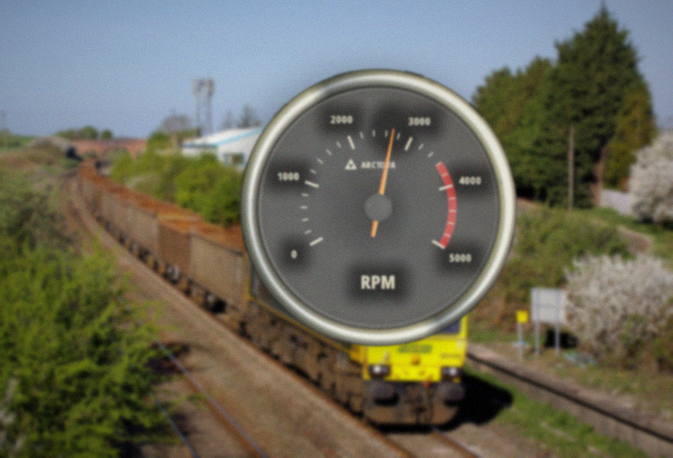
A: 2700 rpm
